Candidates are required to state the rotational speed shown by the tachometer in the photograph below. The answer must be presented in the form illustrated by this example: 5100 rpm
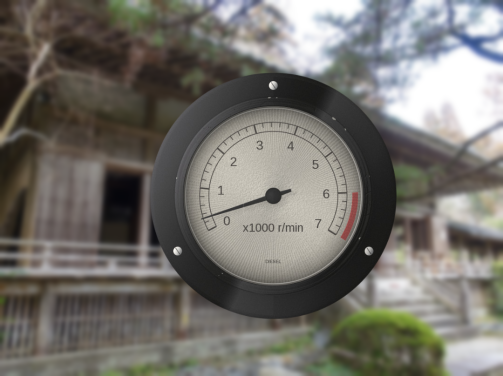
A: 300 rpm
